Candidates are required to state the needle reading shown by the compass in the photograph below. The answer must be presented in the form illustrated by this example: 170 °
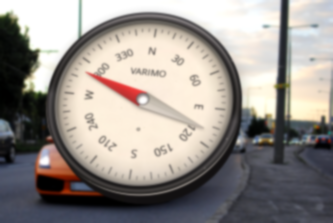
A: 290 °
